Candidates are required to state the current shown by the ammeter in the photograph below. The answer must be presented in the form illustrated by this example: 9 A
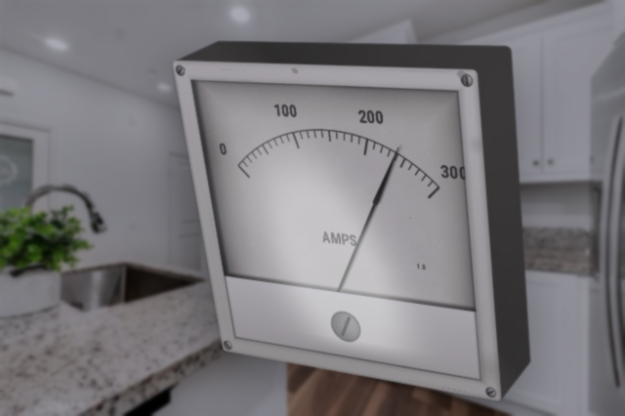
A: 240 A
